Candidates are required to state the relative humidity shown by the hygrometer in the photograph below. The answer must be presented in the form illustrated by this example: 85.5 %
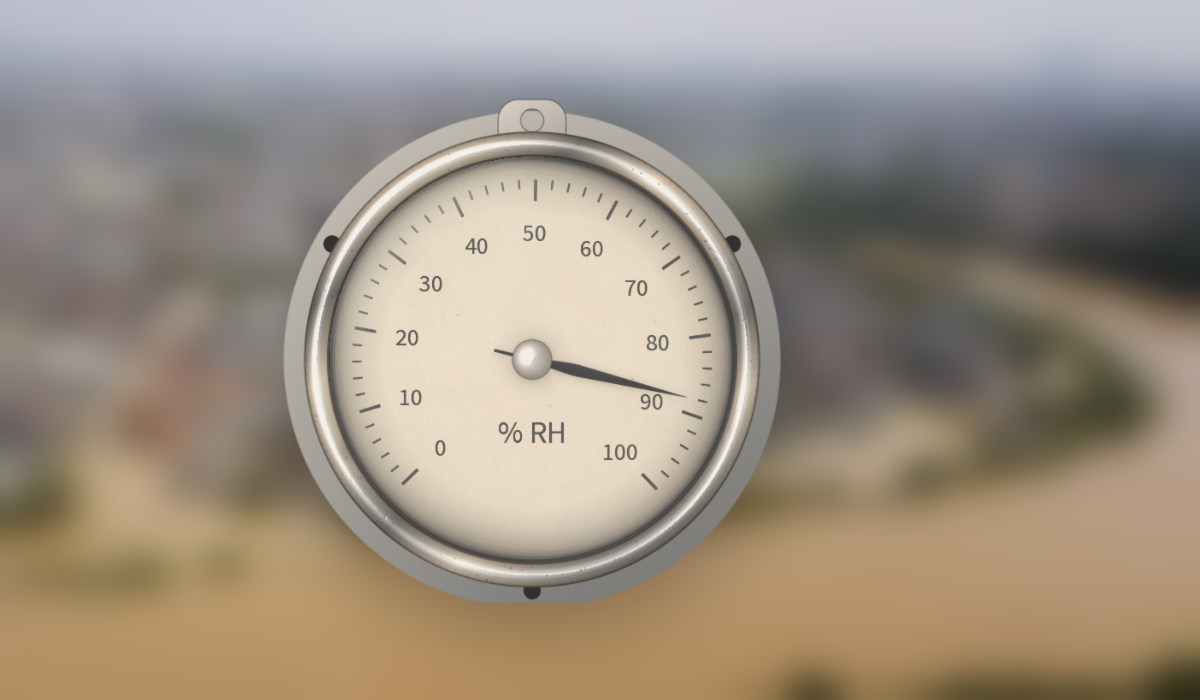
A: 88 %
